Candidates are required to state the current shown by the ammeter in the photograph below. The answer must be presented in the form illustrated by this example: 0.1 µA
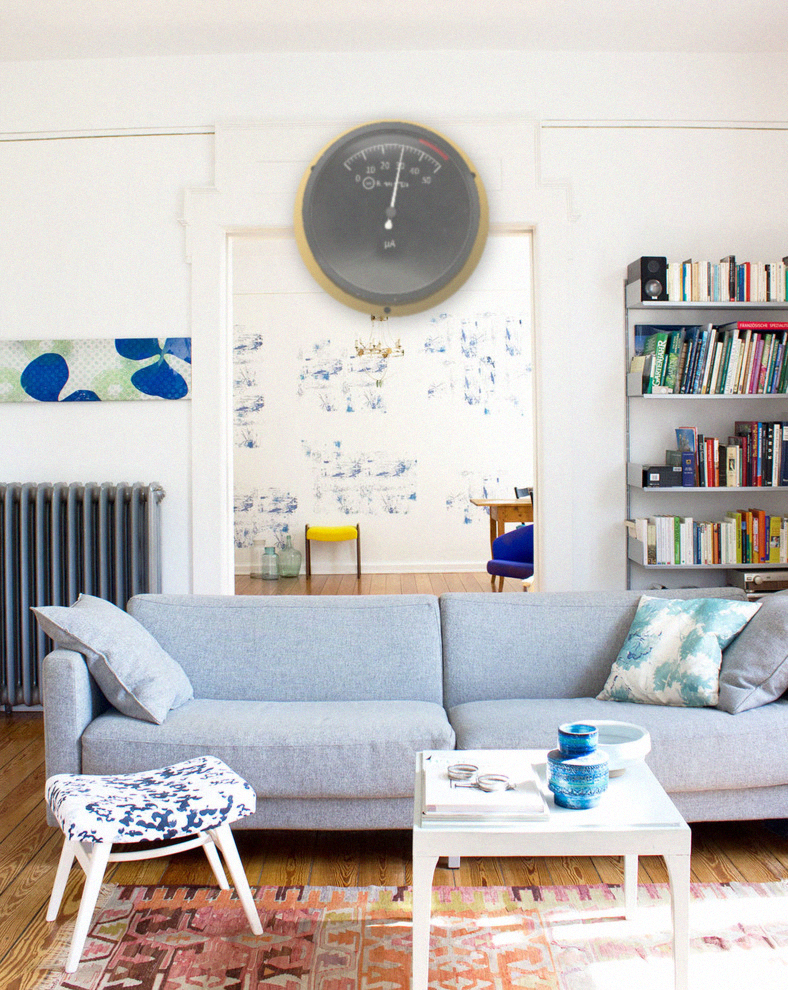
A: 30 µA
